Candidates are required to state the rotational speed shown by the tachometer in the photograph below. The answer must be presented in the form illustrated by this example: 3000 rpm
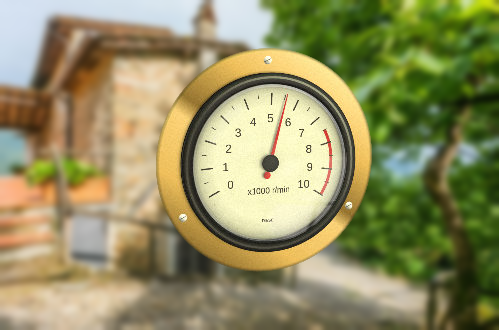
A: 5500 rpm
